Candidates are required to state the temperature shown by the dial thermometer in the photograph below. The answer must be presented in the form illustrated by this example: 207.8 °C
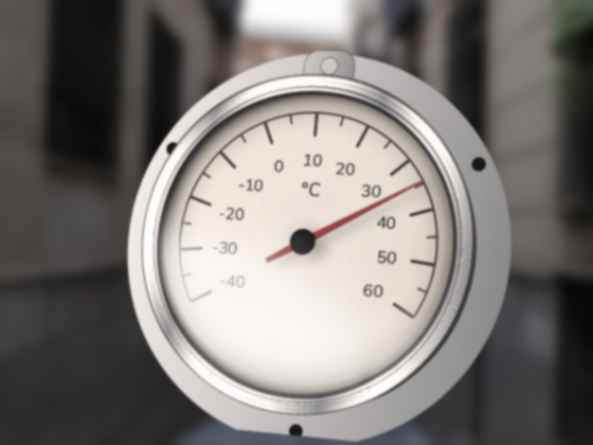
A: 35 °C
